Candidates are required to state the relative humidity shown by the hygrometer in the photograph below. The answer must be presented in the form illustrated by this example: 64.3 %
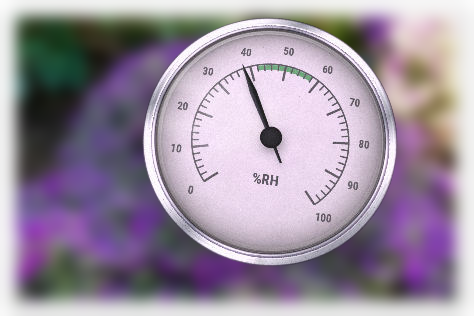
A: 38 %
